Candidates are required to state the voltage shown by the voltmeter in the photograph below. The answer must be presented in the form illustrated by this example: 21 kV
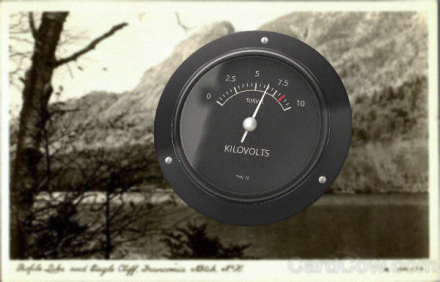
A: 6.5 kV
